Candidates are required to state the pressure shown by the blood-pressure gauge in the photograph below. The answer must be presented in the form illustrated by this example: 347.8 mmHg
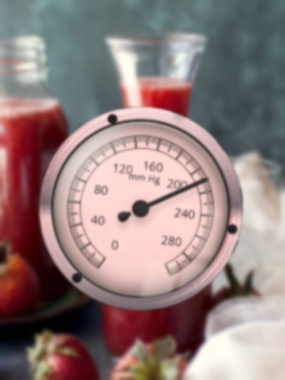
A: 210 mmHg
